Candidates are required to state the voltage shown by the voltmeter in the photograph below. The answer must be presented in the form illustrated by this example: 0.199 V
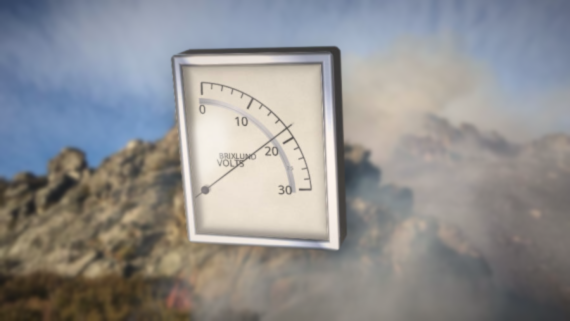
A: 18 V
